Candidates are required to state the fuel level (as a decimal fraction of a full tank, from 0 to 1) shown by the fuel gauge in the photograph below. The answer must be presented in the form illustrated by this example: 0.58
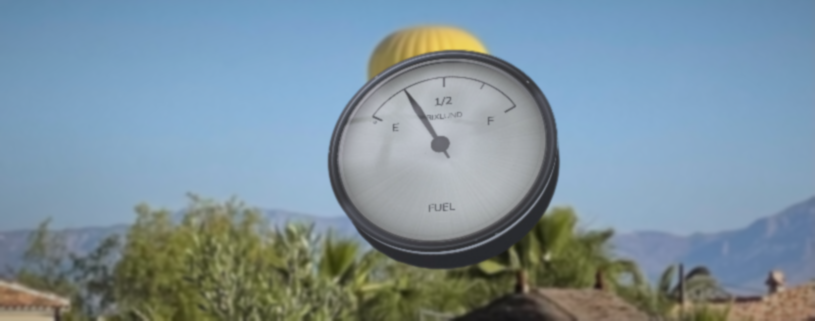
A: 0.25
